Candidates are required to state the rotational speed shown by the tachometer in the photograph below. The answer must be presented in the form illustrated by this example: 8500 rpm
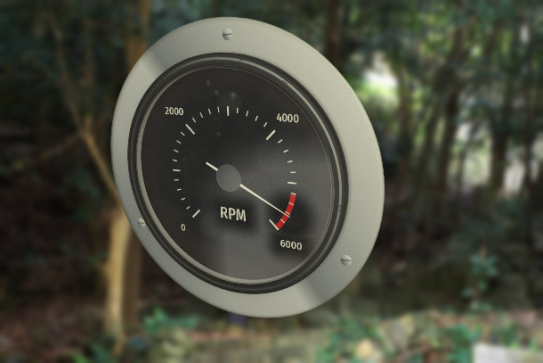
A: 5600 rpm
